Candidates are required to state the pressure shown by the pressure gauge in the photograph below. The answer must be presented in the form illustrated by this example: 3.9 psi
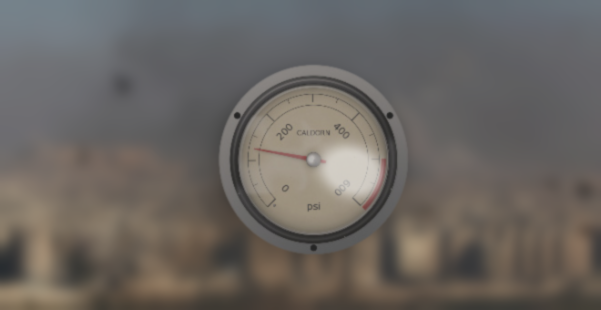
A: 125 psi
